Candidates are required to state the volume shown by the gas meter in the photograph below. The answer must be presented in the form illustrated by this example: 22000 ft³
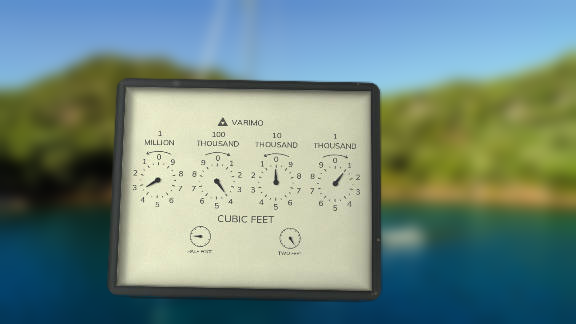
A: 340100 ft³
